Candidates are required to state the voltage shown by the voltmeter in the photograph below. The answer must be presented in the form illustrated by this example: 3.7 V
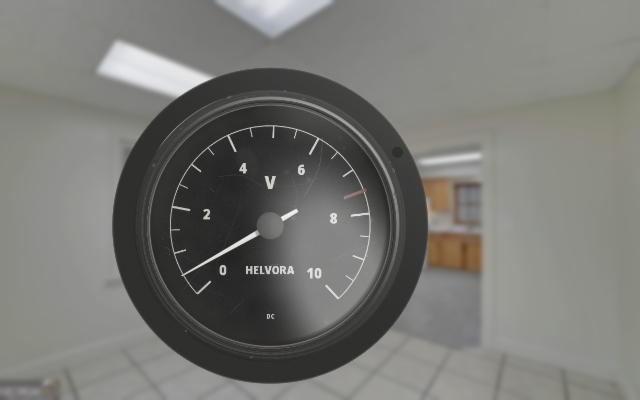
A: 0.5 V
